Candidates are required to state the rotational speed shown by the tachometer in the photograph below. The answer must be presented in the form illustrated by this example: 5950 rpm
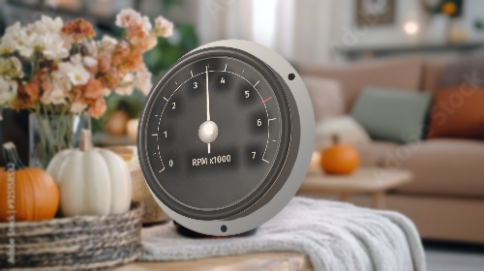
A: 3500 rpm
